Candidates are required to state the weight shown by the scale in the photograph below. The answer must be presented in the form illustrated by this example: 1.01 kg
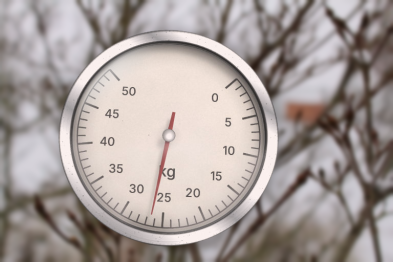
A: 26.5 kg
